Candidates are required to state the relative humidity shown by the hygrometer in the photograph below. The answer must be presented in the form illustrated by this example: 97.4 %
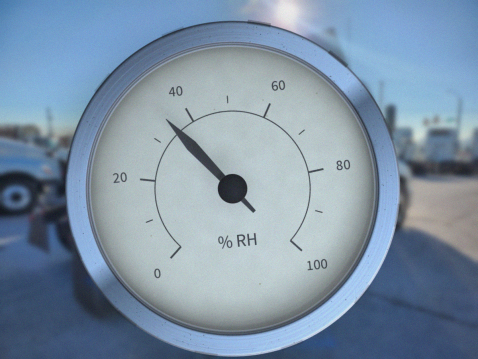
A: 35 %
